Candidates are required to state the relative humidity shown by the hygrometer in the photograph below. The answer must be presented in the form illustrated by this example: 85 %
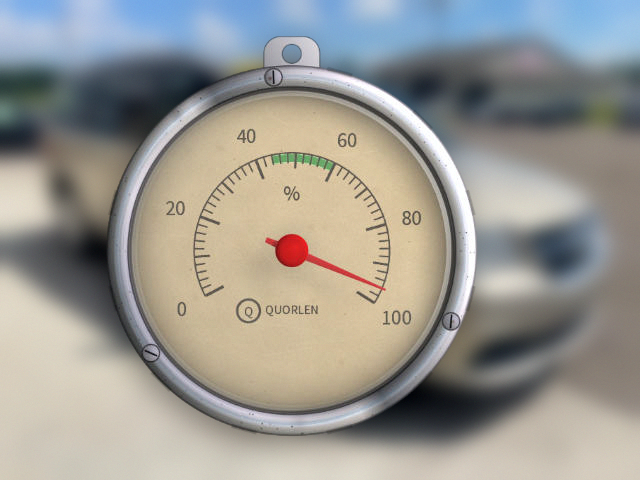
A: 96 %
